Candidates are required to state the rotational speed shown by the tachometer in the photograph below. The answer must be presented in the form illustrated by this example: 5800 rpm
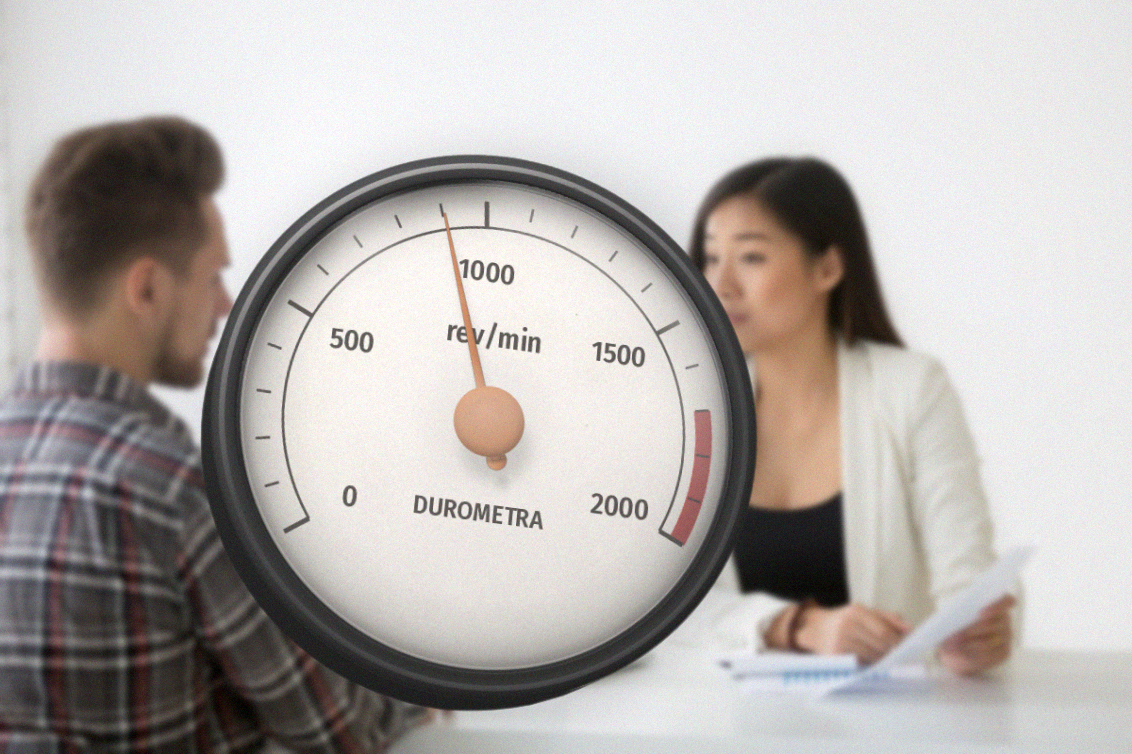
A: 900 rpm
